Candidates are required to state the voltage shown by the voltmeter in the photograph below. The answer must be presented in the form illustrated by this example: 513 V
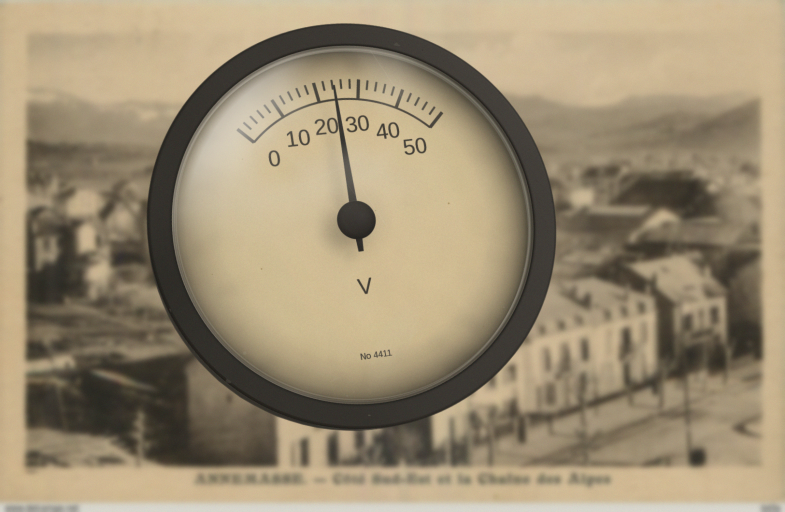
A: 24 V
